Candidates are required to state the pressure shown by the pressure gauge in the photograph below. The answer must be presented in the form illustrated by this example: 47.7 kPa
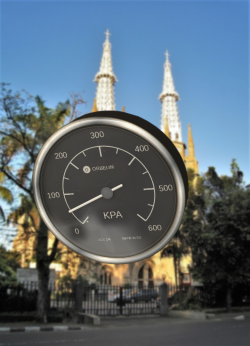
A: 50 kPa
